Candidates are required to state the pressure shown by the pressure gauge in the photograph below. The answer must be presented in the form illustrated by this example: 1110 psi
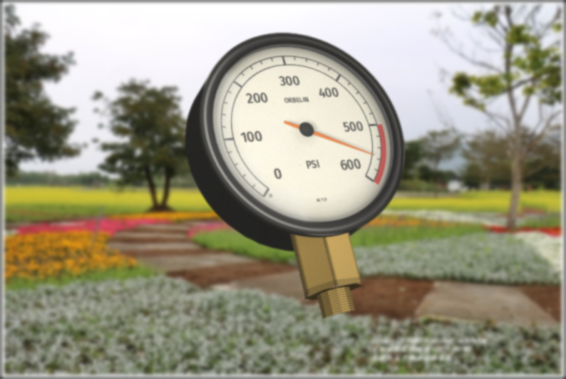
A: 560 psi
